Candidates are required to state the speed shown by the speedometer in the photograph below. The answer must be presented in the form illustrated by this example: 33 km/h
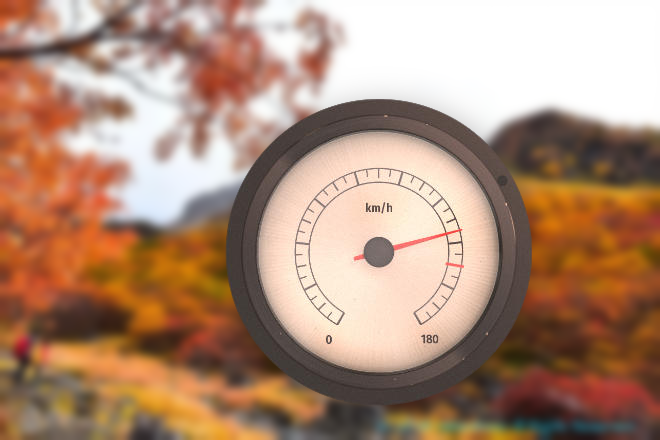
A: 135 km/h
